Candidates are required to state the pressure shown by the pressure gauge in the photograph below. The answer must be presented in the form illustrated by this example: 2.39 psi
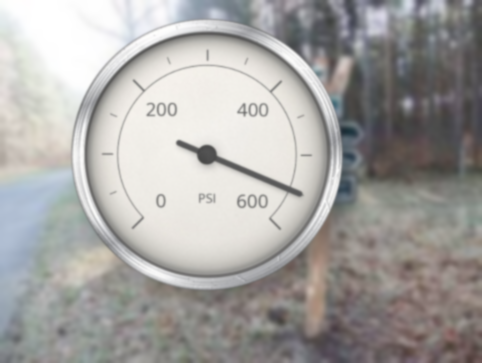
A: 550 psi
